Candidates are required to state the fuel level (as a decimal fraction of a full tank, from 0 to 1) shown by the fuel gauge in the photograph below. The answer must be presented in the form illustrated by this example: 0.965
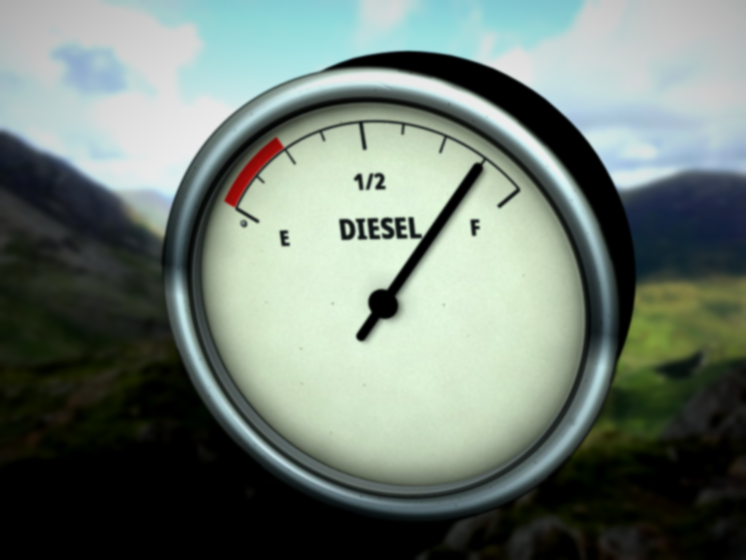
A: 0.875
